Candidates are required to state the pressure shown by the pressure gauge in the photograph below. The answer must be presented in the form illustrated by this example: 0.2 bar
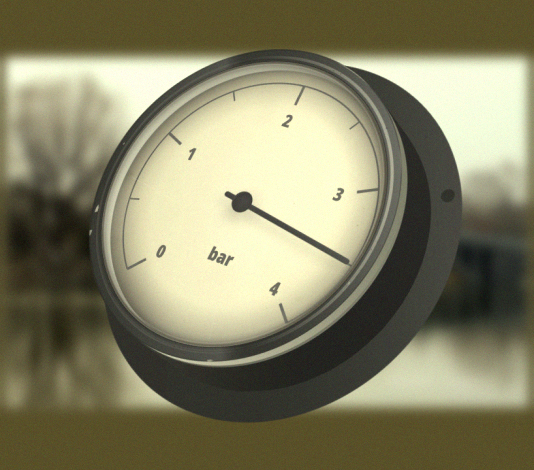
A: 3.5 bar
